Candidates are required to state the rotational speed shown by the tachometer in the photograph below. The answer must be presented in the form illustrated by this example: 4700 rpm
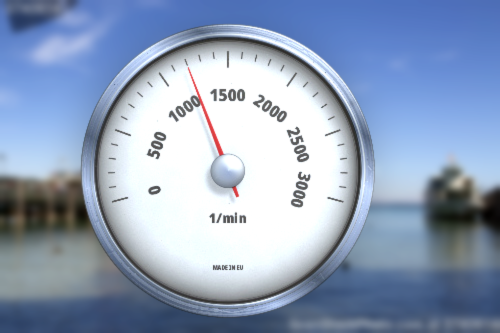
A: 1200 rpm
